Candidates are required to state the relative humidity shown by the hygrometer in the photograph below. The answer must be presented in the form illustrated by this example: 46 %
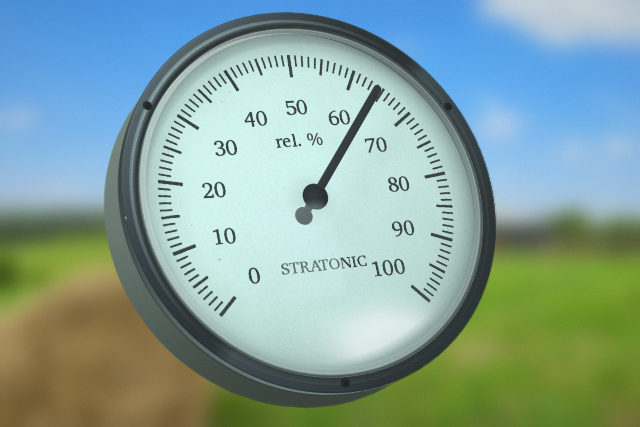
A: 64 %
